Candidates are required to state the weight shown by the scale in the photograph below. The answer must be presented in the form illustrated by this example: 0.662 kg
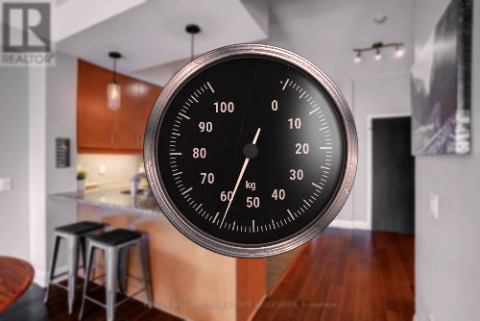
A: 58 kg
